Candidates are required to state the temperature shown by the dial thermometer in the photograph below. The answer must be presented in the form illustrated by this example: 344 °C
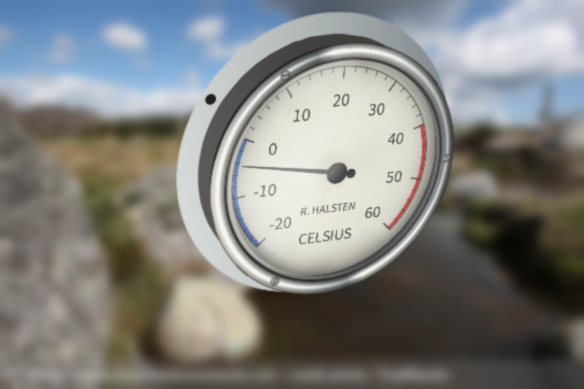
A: -4 °C
